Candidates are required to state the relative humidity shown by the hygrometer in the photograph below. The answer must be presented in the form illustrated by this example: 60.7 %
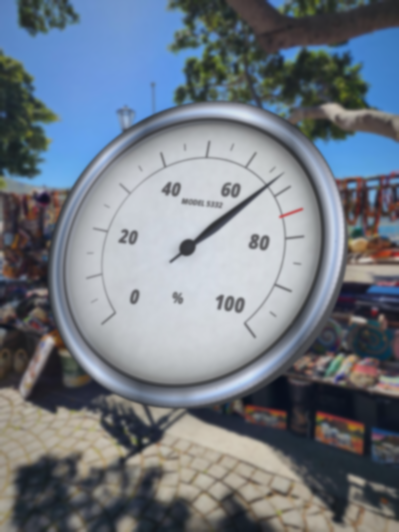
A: 67.5 %
